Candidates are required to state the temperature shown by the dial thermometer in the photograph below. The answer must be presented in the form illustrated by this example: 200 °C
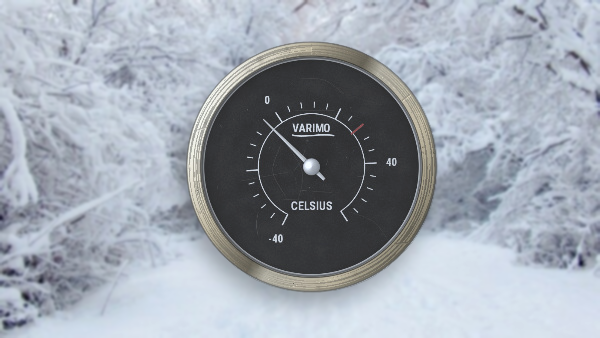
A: -4 °C
